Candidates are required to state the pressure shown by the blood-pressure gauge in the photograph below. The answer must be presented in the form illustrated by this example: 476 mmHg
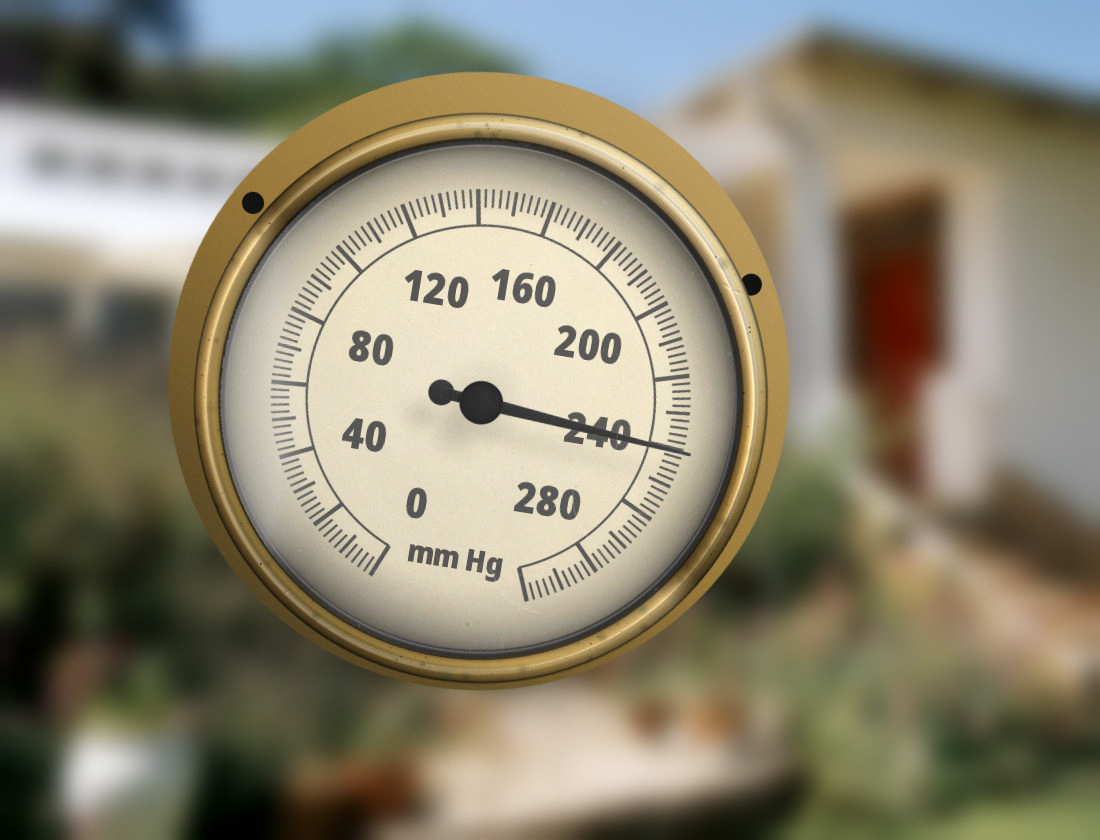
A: 240 mmHg
